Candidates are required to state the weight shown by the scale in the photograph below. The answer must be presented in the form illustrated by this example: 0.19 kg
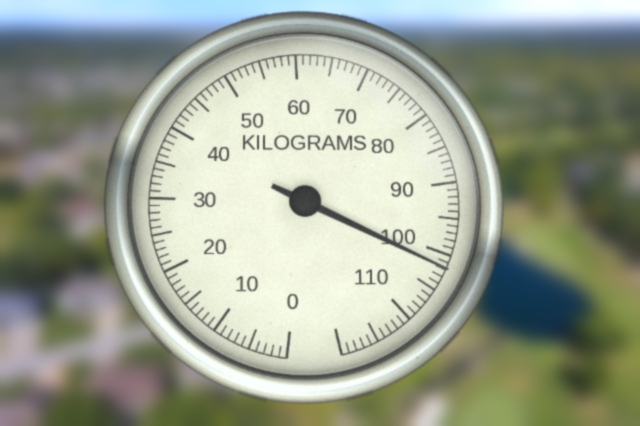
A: 102 kg
